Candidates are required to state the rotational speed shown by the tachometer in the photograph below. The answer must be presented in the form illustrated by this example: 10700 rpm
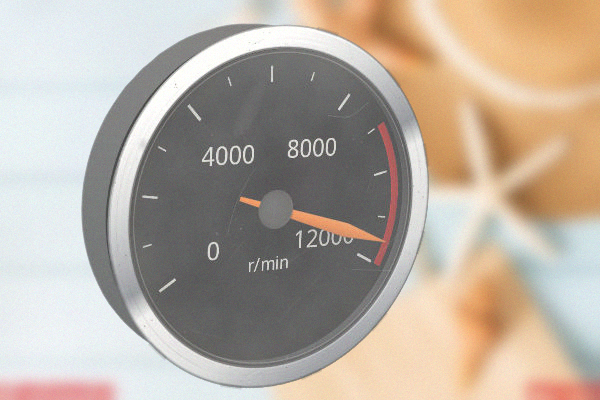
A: 11500 rpm
